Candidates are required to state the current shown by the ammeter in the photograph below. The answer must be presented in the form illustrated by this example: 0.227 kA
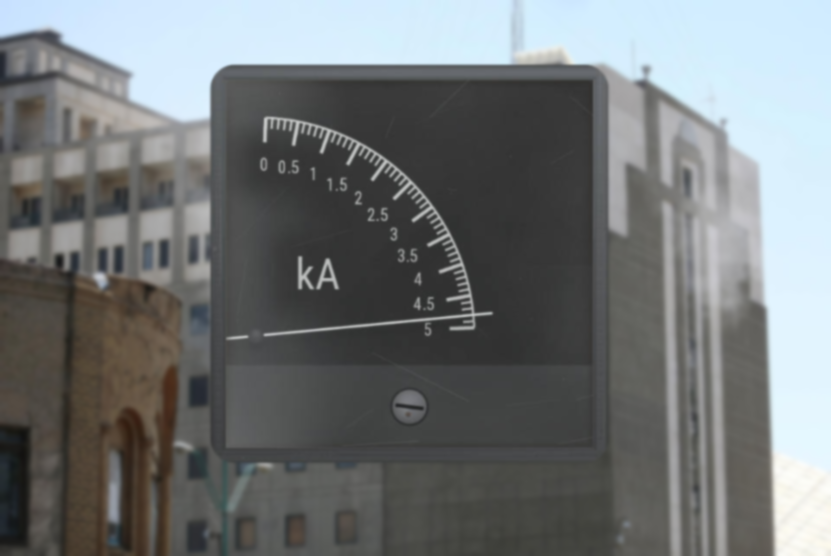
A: 4.8 kA
